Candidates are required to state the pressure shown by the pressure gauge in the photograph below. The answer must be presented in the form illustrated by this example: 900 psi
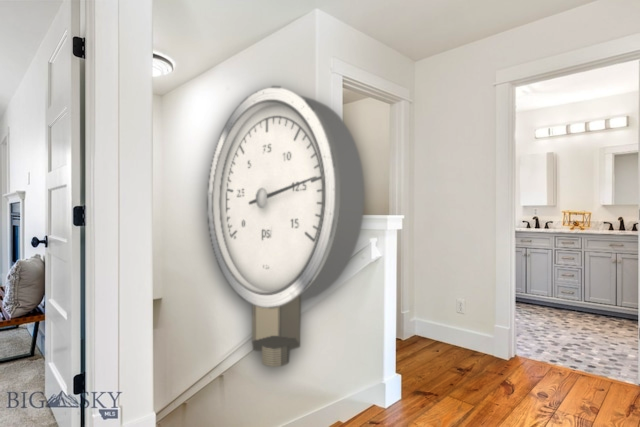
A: 12.5 psi
